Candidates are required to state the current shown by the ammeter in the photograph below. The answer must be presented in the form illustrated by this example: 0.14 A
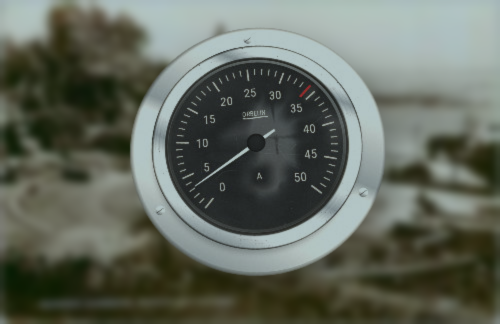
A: 3 A
